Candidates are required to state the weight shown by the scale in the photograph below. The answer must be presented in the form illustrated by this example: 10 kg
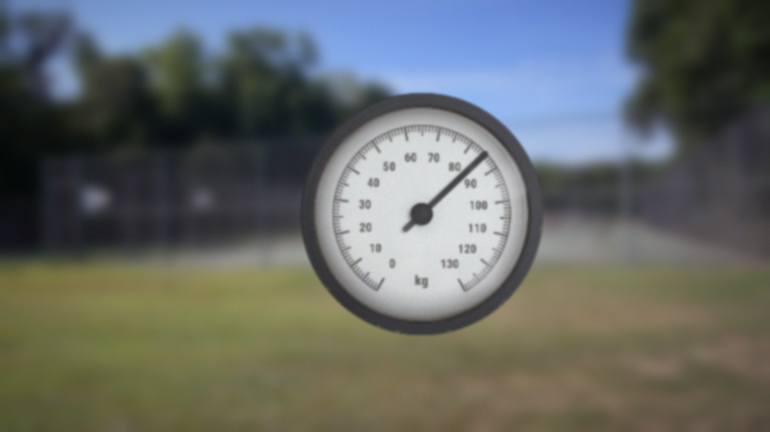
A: 85 kg
